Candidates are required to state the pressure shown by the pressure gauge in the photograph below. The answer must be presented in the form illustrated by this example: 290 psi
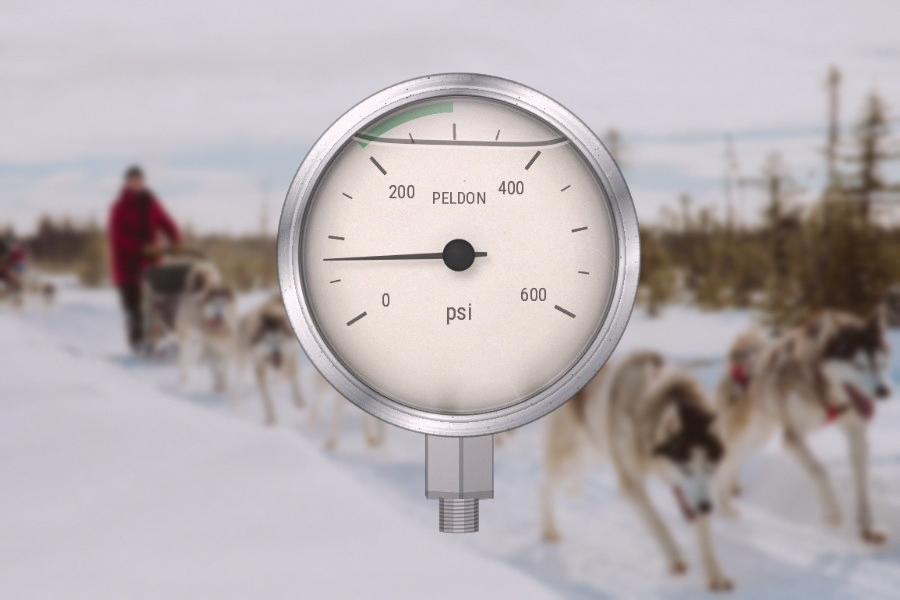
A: 75 psi
